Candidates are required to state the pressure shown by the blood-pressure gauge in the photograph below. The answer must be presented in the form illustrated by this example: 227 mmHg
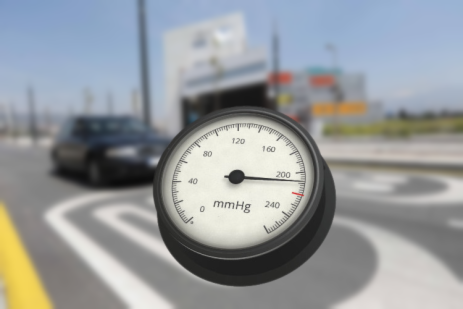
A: 210 mmHg
